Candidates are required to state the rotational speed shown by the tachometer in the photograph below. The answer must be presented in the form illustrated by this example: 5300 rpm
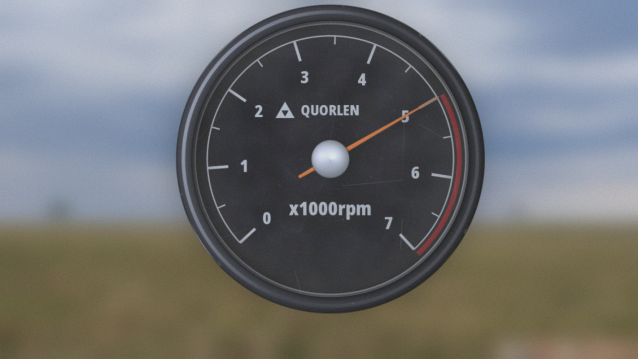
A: 5000 rpm
